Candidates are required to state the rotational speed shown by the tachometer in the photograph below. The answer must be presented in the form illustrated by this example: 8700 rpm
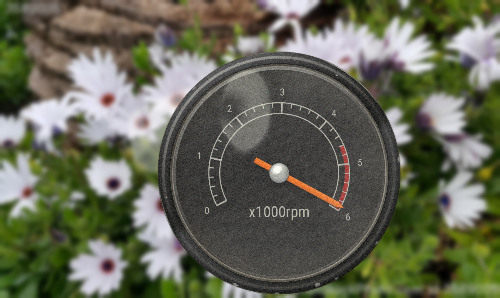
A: 5900 rpm
